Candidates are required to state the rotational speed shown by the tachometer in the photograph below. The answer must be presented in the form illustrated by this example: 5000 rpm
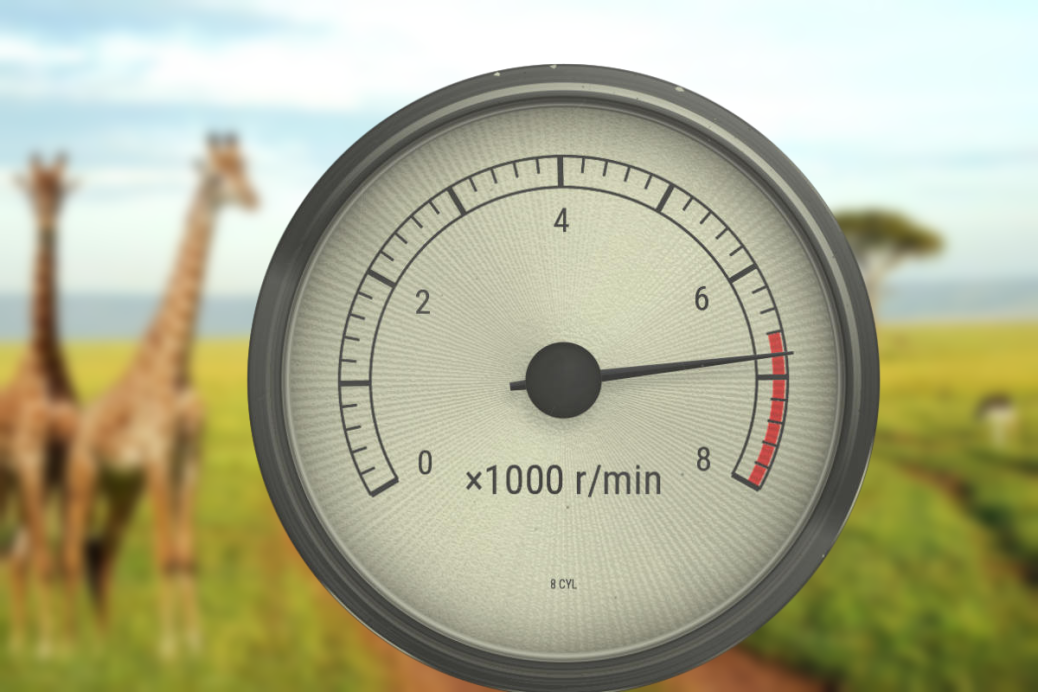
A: 6800 rpm
